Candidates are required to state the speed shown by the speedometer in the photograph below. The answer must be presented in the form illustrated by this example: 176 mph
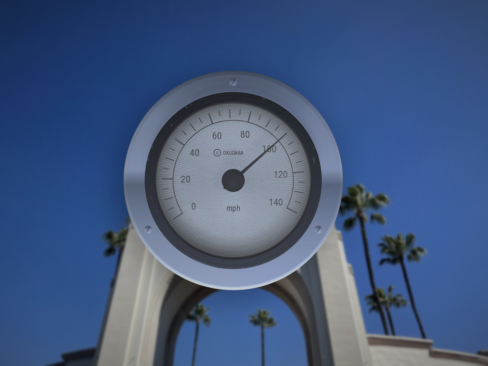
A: 100 mph
